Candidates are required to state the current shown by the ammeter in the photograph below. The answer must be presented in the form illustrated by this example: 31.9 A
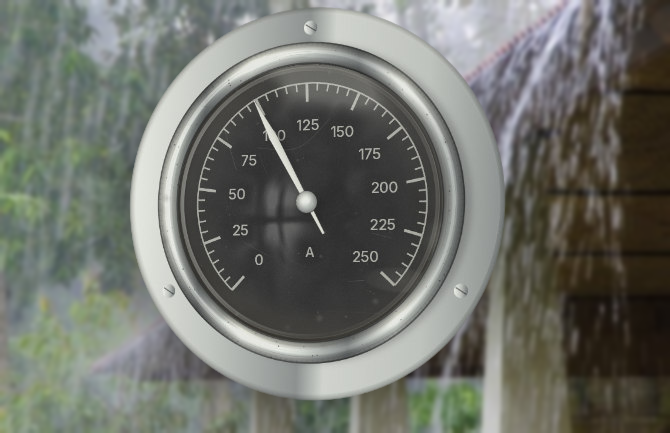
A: 100 A
